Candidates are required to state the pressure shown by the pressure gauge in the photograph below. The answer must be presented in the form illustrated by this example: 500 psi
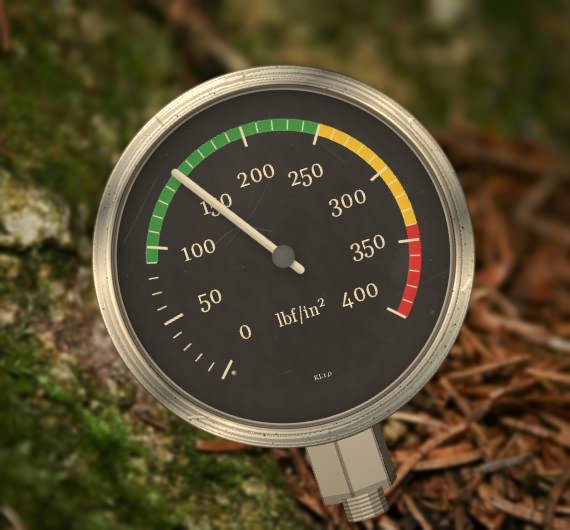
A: 150 psi
